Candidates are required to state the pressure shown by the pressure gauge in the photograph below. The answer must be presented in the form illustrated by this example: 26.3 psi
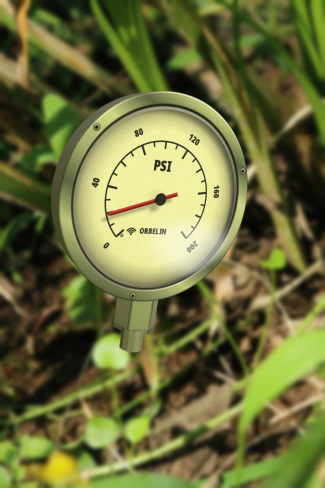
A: 20 psi
